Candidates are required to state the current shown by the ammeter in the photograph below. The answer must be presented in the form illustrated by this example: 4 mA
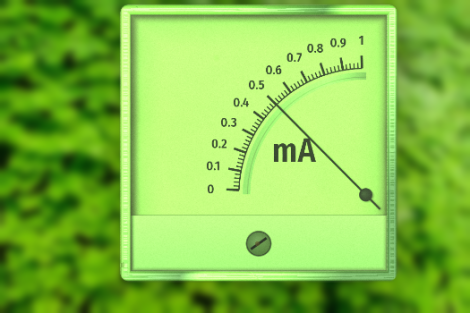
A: 0.5 mA
